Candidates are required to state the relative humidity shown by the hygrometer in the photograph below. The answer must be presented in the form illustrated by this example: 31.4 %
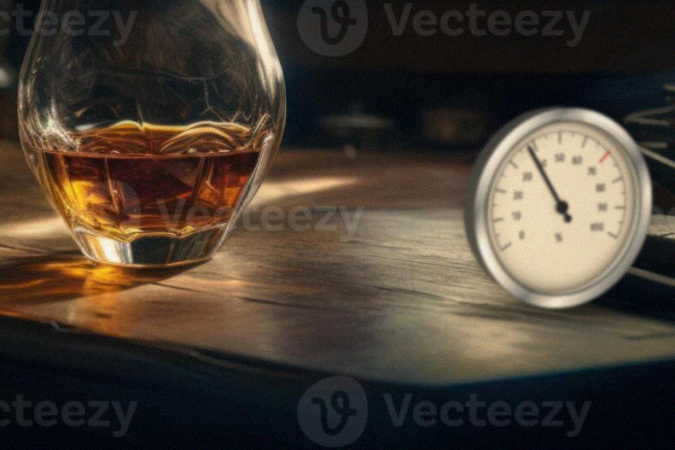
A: 37.5 %
